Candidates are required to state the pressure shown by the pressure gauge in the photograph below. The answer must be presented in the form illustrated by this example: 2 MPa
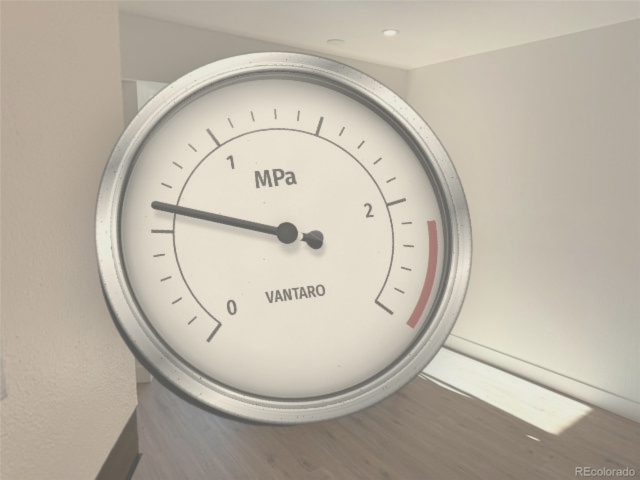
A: 0.6 MPa
